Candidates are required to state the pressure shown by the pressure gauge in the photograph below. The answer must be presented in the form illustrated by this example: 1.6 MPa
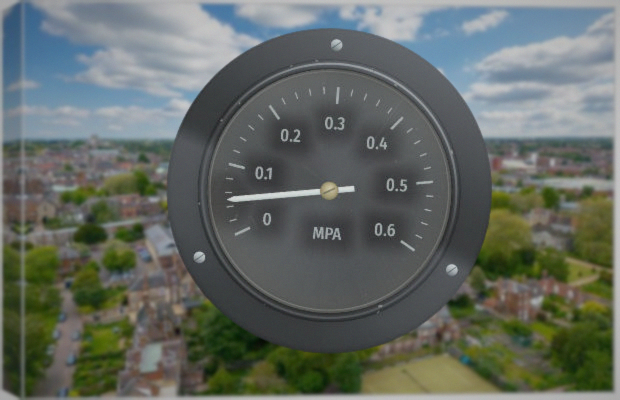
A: 0.05 MPa
